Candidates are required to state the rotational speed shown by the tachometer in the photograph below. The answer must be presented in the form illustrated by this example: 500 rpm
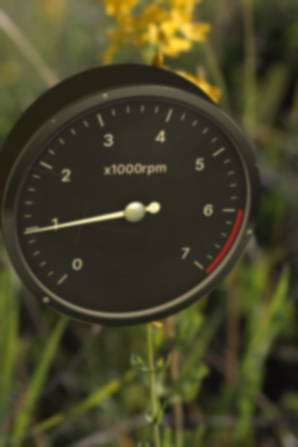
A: 1000 rpm
